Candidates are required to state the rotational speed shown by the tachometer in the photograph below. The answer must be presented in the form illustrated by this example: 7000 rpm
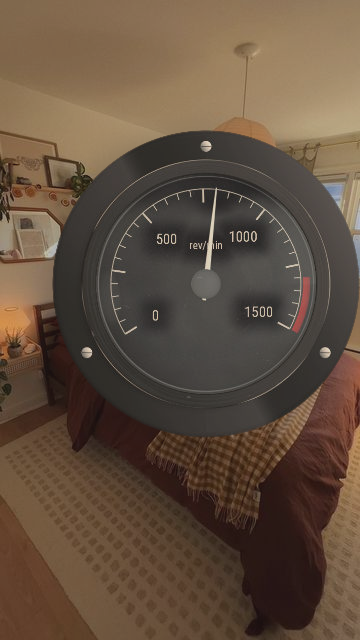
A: 800 rpm
